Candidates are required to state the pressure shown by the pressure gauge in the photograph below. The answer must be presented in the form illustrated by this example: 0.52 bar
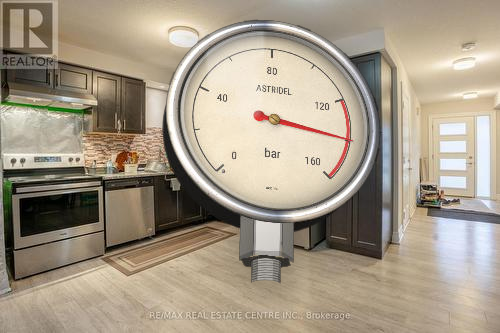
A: 140 bar
